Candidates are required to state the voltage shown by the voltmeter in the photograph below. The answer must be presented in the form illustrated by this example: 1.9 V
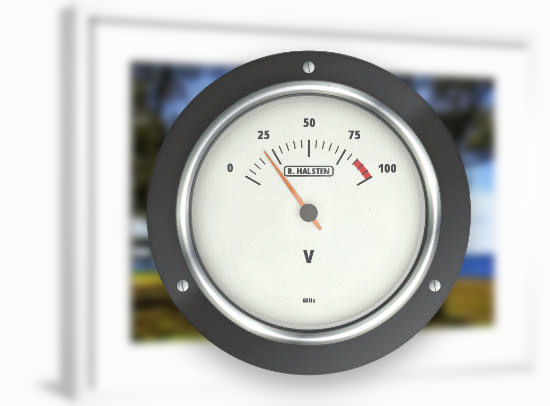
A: 20 V
